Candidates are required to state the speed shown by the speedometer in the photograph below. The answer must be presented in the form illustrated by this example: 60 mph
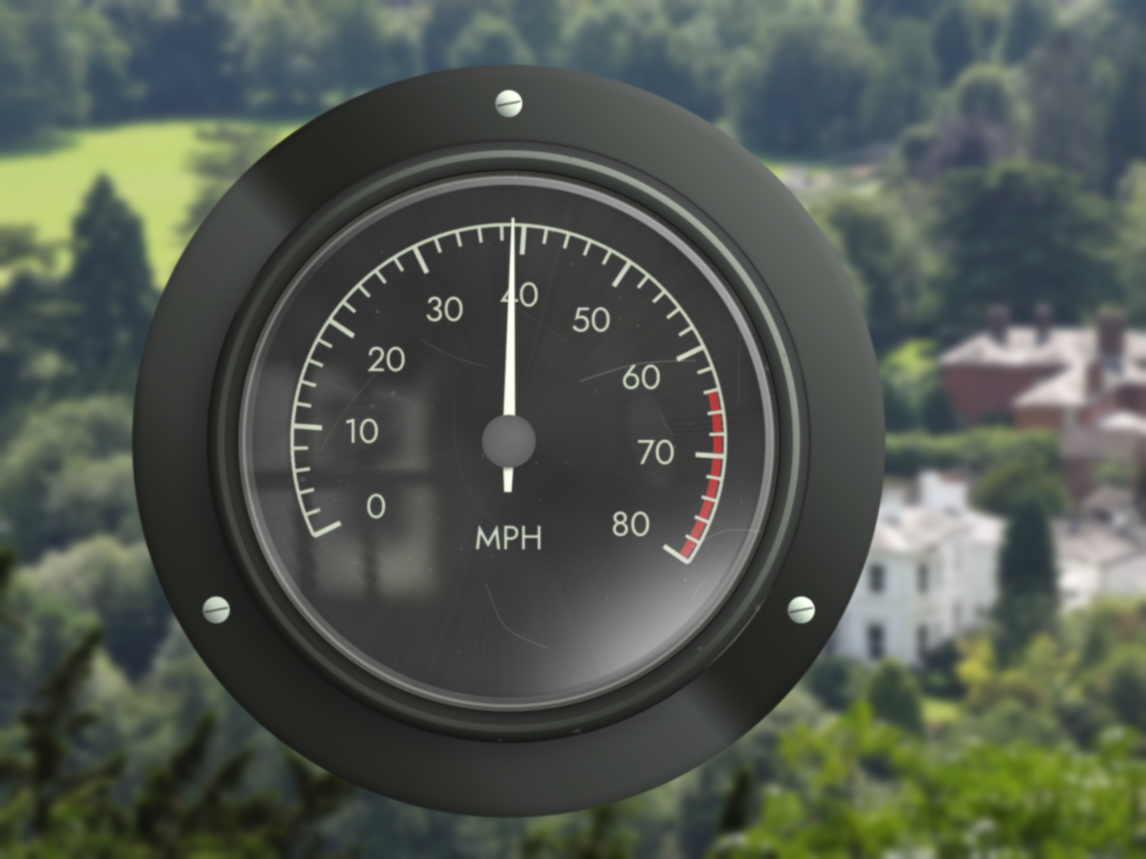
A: 39 mph
